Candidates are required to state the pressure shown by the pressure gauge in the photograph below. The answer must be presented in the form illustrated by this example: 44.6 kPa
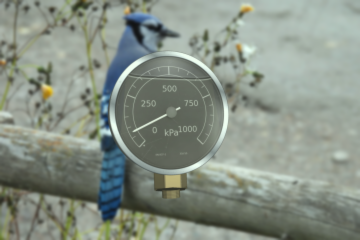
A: 75 kPa
